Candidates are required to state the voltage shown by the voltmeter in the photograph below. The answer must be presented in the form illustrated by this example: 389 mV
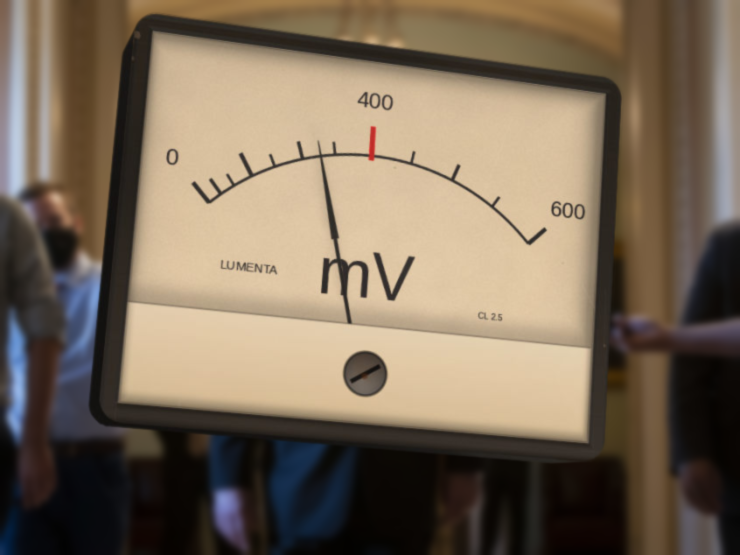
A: 325 mV
